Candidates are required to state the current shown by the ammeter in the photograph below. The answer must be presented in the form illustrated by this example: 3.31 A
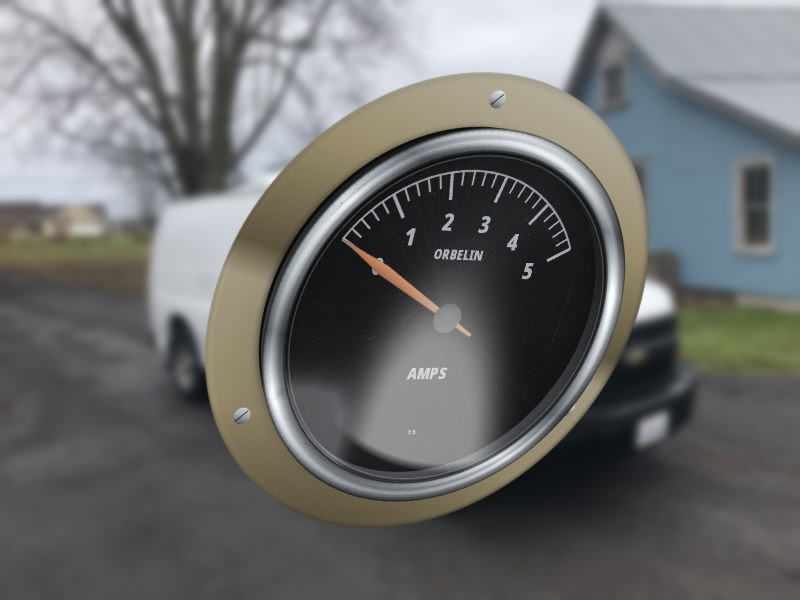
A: 0 A
